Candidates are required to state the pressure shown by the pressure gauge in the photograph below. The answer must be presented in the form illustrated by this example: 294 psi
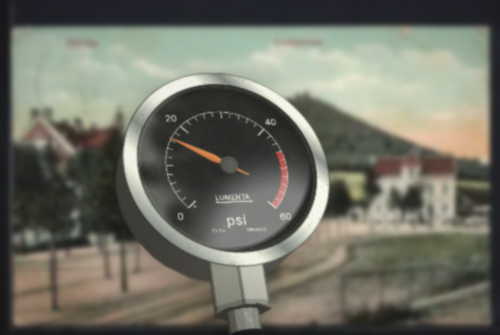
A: 16 psi
